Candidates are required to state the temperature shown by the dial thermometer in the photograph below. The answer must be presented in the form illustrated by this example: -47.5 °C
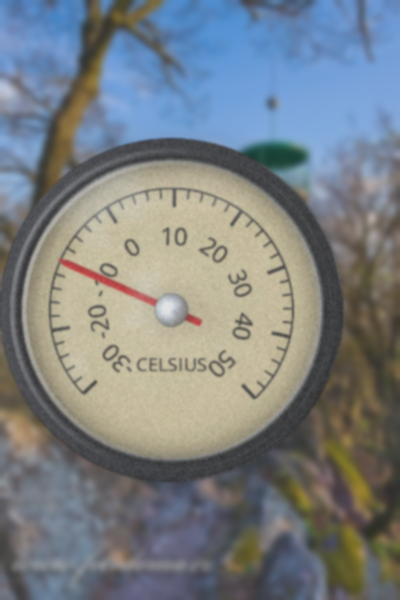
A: -10 °C
